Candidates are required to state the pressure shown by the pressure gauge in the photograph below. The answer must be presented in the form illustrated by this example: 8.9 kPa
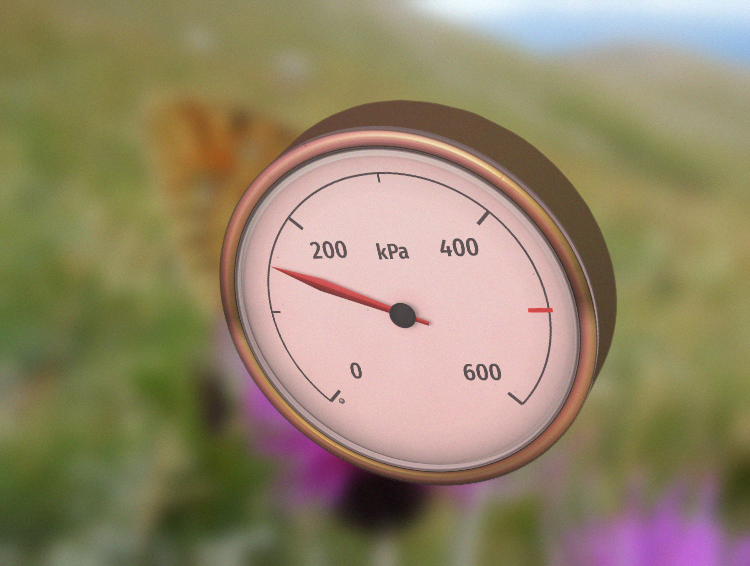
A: 150 kPa
